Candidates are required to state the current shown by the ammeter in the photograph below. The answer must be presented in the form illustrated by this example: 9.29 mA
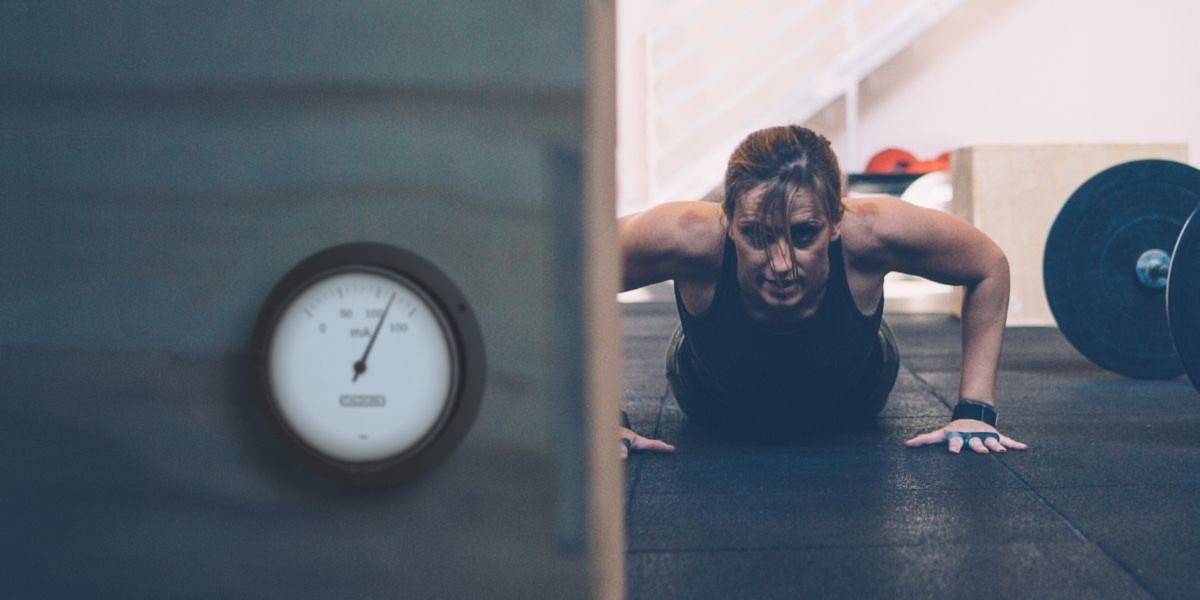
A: 120 mA
